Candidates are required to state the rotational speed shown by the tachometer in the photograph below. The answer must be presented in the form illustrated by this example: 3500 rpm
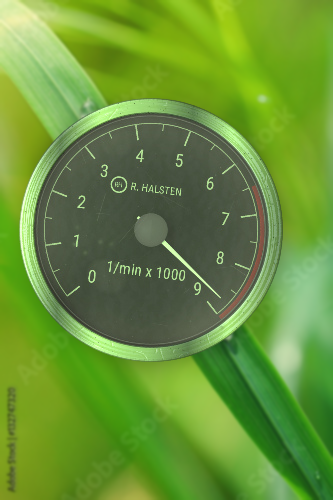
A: 8750 rpm
